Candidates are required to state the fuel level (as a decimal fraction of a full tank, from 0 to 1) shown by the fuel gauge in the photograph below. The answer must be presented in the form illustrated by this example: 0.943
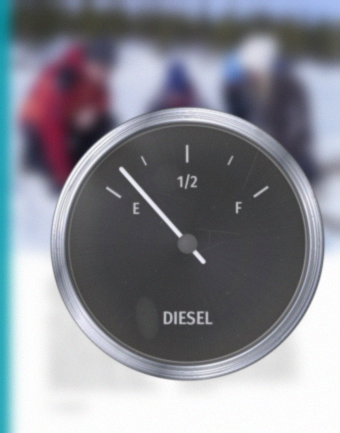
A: 0.125
